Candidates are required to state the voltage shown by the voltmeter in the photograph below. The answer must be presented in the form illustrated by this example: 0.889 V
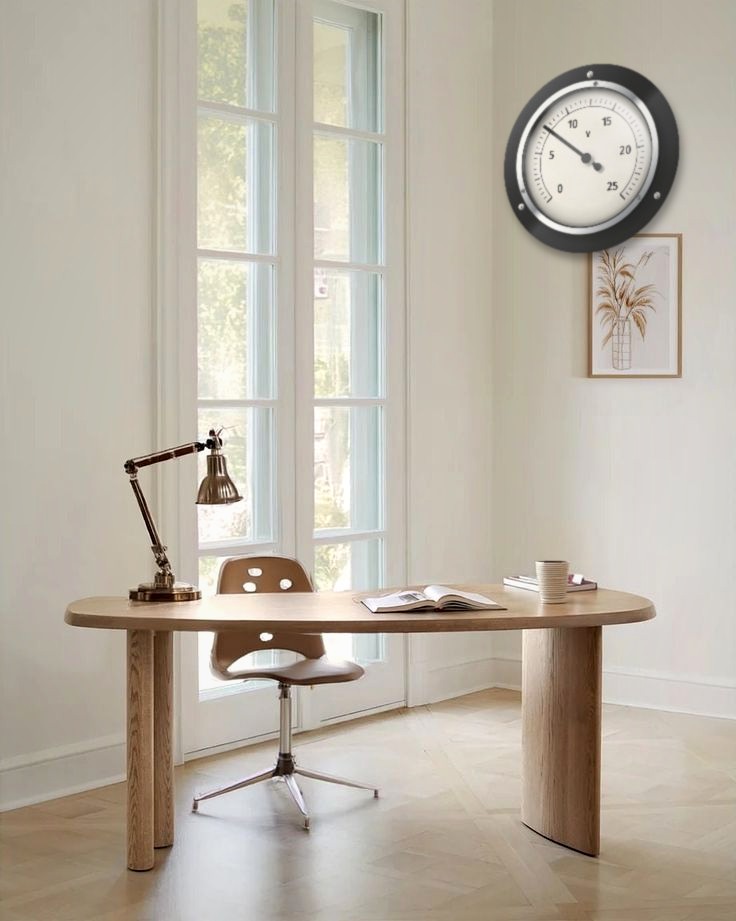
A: 7.5 V
